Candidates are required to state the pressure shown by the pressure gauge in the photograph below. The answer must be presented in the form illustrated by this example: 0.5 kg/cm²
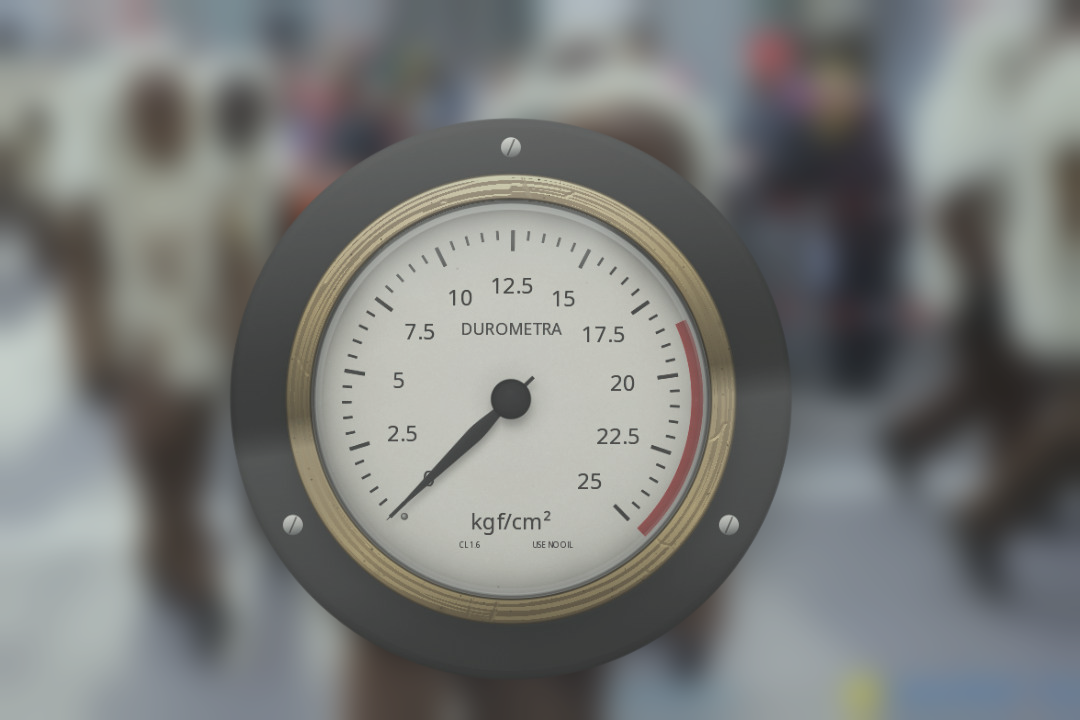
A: 0 kg/cm²
